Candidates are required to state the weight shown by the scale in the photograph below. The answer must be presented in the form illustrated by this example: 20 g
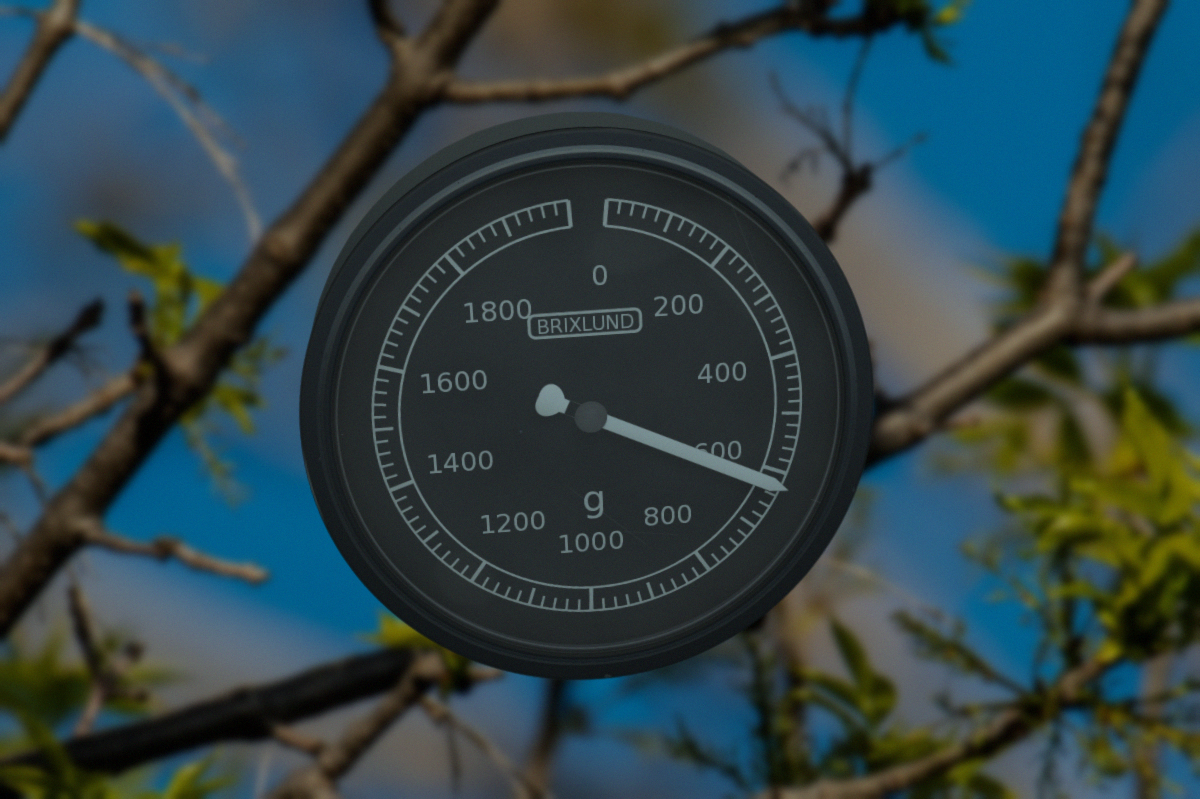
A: 620 g
